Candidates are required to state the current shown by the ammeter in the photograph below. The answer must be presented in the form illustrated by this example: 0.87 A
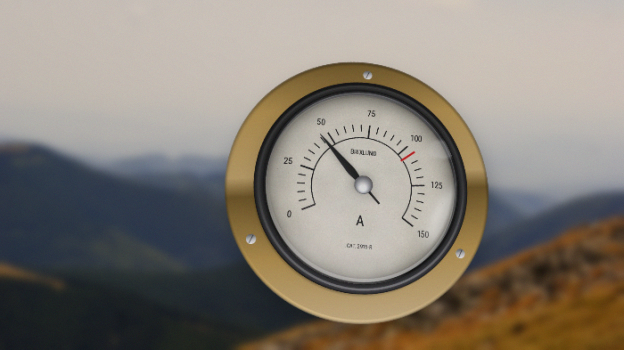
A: 45 A
